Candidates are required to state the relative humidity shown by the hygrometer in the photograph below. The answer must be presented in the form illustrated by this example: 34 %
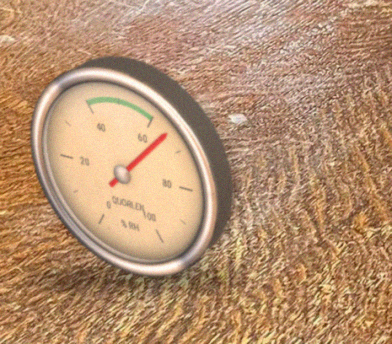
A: 65 %
